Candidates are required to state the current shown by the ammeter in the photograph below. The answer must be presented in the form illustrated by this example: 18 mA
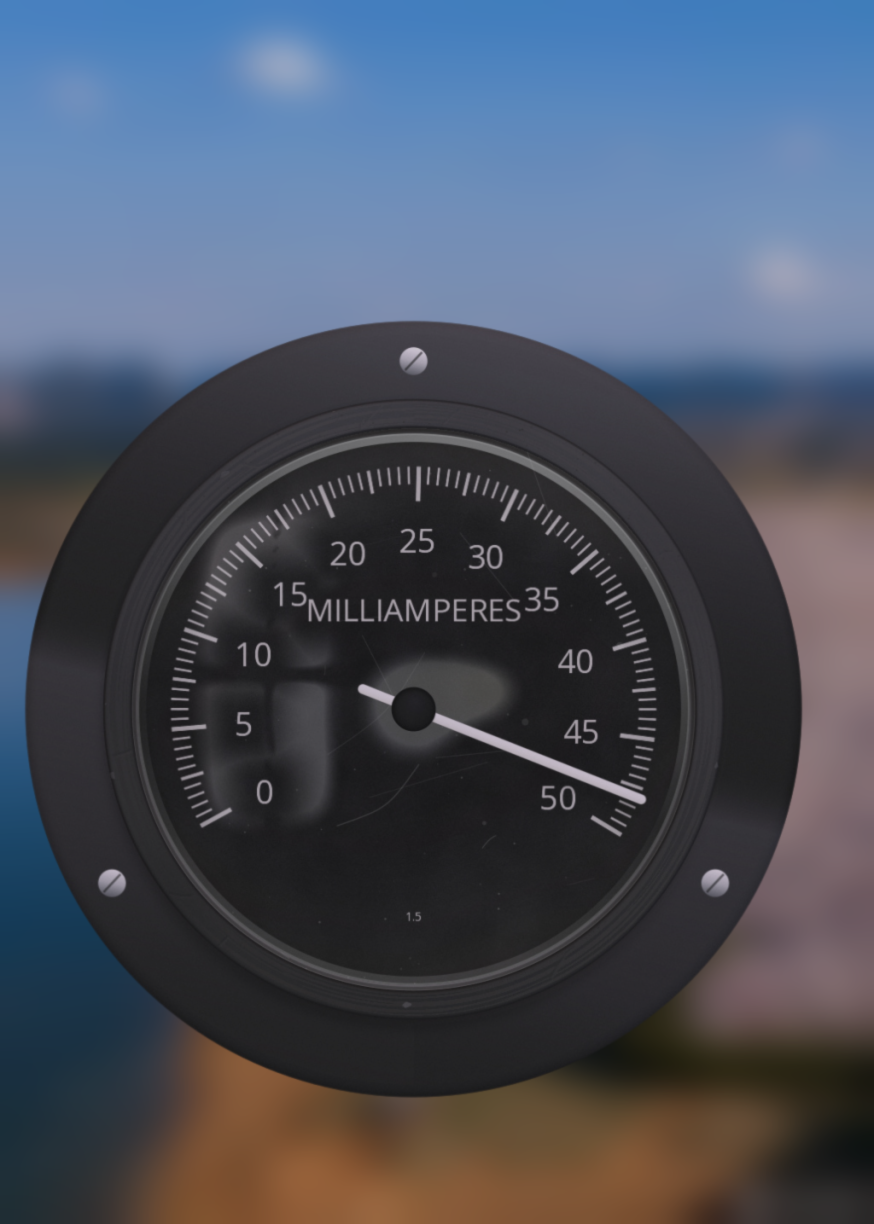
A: 48 mA
